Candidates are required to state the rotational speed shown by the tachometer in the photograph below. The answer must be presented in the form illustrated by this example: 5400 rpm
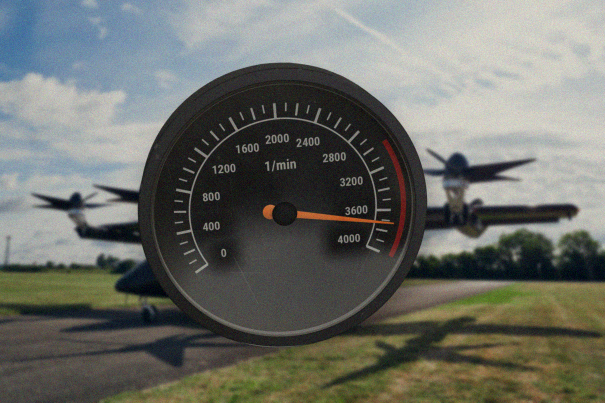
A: 3700 rpm
